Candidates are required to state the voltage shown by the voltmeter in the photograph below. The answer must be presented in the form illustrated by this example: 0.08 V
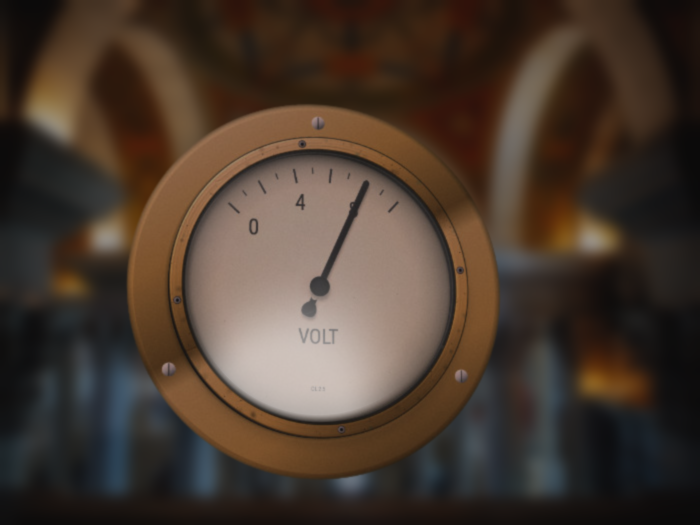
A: 8 V
